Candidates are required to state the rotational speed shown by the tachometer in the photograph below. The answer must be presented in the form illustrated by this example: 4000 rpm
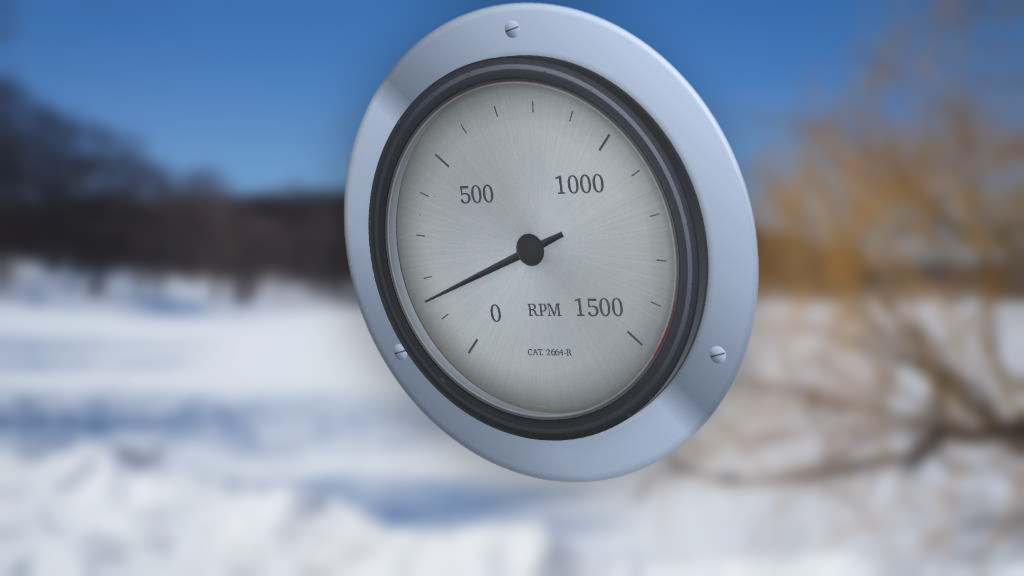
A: 150 rpm
